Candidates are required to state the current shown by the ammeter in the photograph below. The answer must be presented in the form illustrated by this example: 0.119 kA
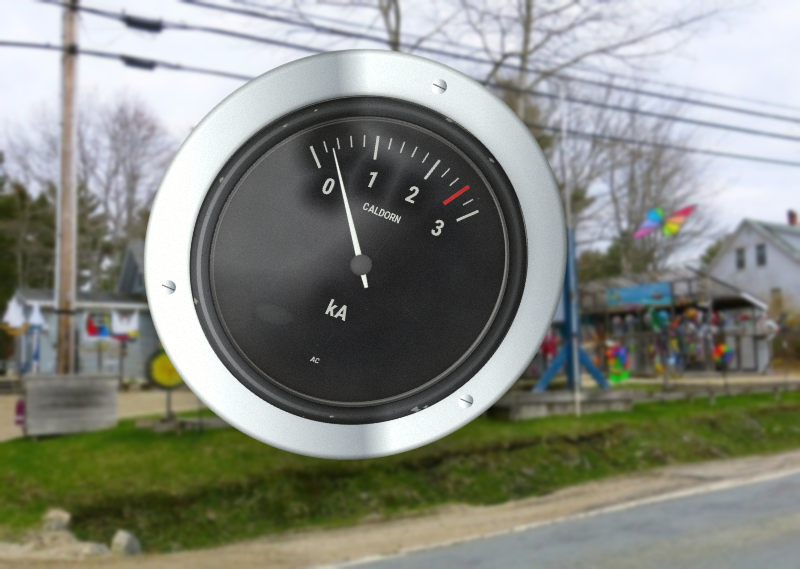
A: 0.3 kA
